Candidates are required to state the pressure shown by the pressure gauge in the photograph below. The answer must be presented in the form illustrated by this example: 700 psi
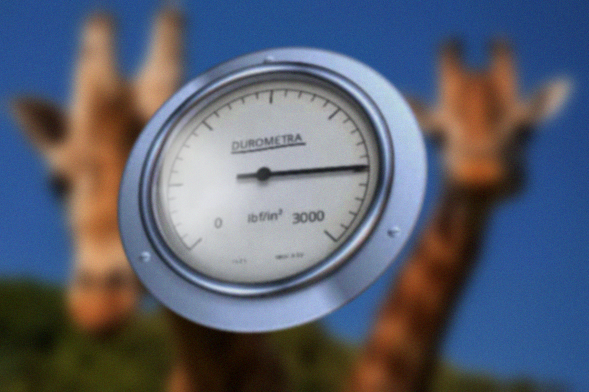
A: 2500 psi
